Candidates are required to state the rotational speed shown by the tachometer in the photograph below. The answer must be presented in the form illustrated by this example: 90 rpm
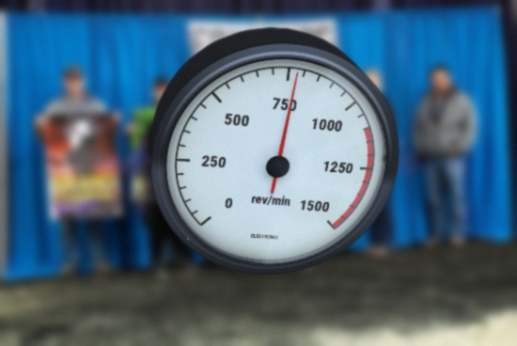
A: 775 rpm
